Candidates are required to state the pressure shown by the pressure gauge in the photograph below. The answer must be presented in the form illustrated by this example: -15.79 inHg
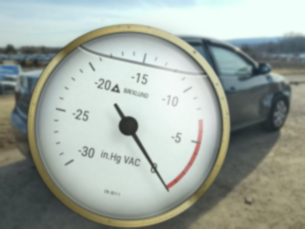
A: 0 inHg
